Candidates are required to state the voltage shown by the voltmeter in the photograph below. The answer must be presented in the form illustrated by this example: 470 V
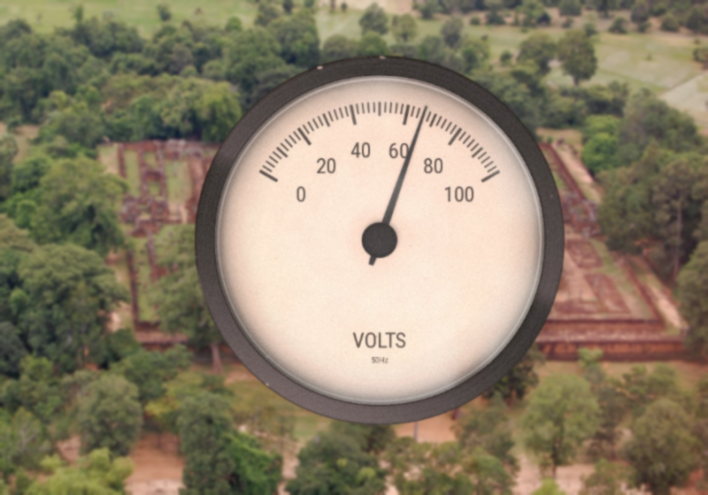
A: 66 V
